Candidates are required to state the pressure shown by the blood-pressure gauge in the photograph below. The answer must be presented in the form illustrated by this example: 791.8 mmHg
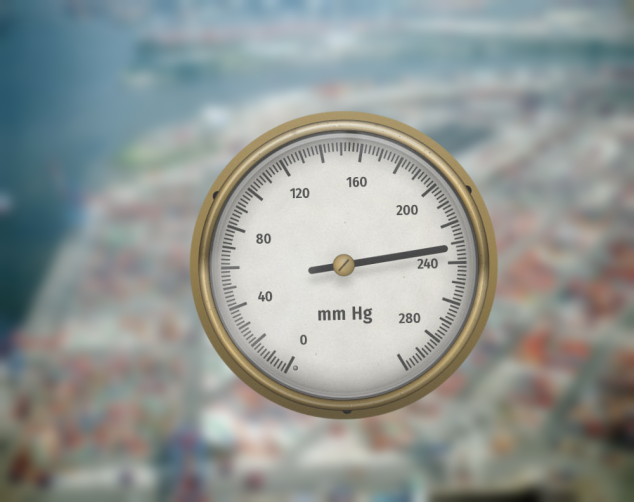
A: 232 mmHg
